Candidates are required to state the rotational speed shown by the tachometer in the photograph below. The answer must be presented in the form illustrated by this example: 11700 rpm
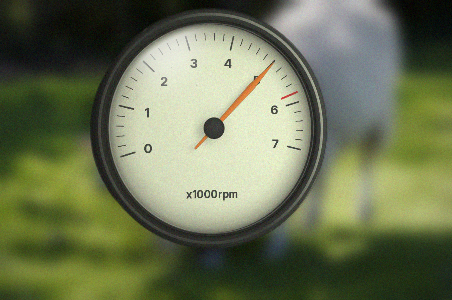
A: 5000 rpm
